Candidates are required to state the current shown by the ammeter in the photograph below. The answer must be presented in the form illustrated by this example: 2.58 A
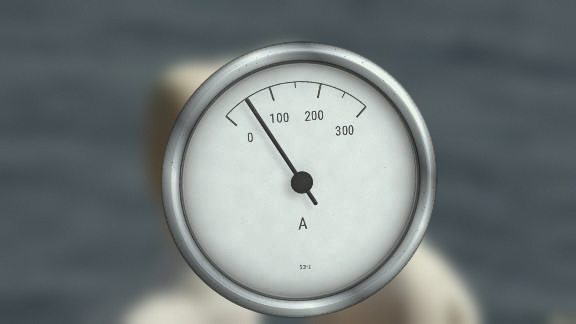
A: 50 A
